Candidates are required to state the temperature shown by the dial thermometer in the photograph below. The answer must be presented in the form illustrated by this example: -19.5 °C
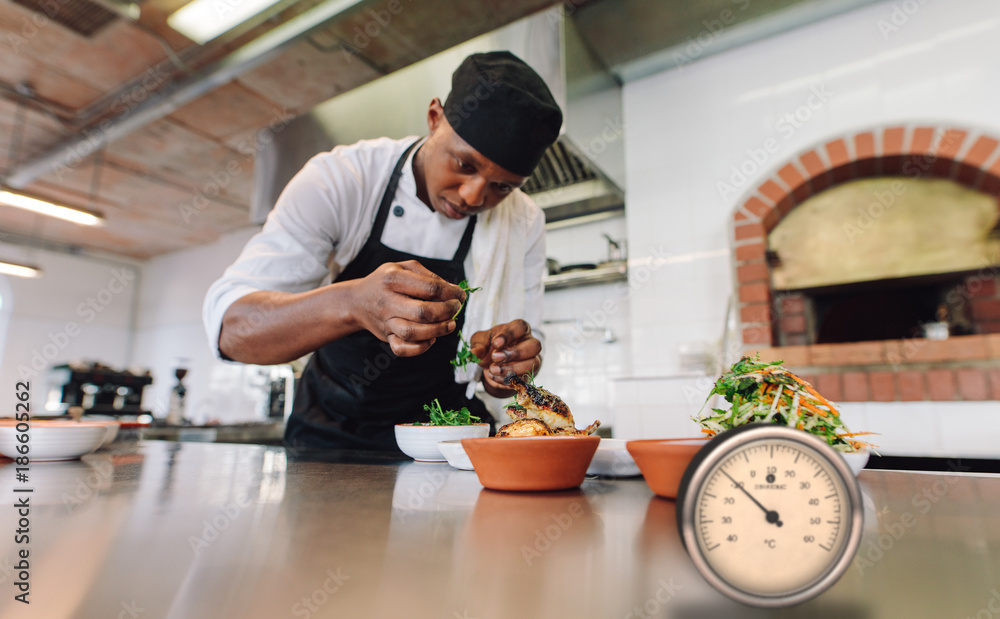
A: -10 °C
